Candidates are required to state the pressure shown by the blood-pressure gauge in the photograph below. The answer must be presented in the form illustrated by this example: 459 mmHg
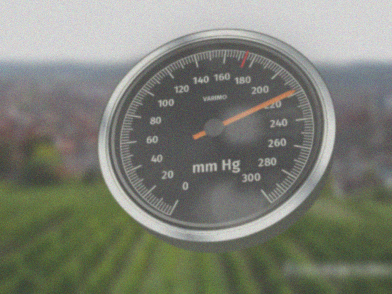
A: 220 mmHg
